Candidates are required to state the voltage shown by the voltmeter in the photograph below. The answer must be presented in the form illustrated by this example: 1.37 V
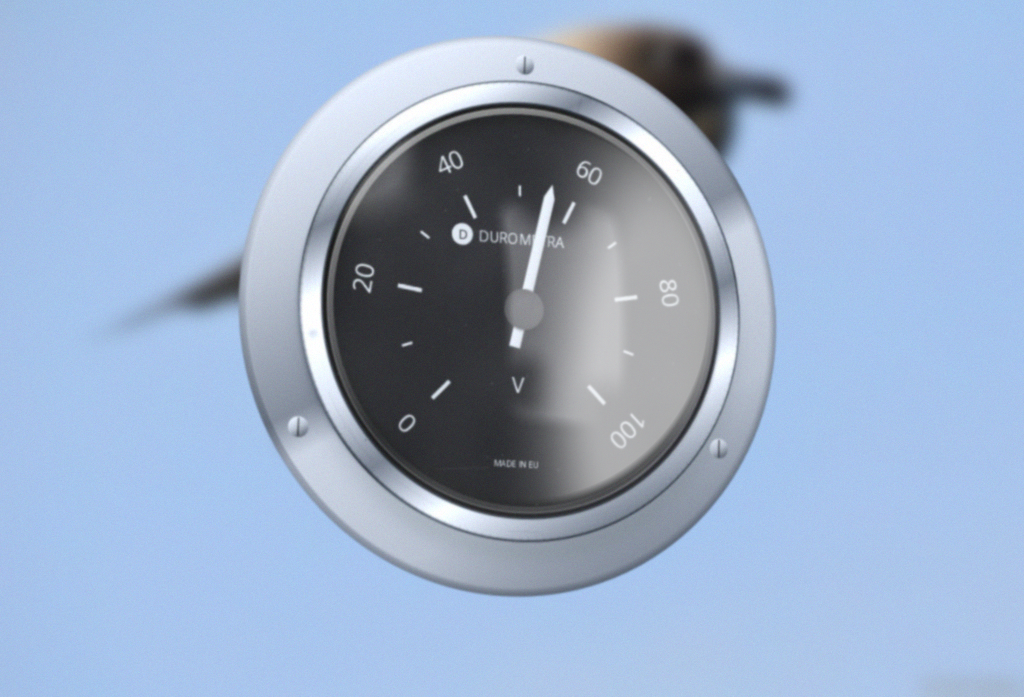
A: 55 V
